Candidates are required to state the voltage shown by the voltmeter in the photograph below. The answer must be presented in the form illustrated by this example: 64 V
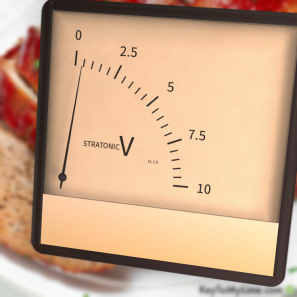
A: 0.5 V
